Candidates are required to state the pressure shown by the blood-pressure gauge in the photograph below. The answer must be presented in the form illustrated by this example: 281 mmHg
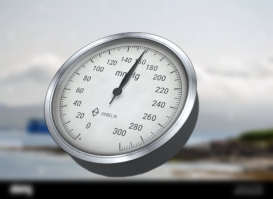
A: 160 mmHg
